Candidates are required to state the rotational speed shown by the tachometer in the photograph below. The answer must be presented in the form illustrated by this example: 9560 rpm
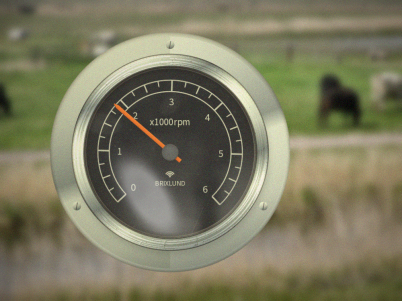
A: 1875 rpm
